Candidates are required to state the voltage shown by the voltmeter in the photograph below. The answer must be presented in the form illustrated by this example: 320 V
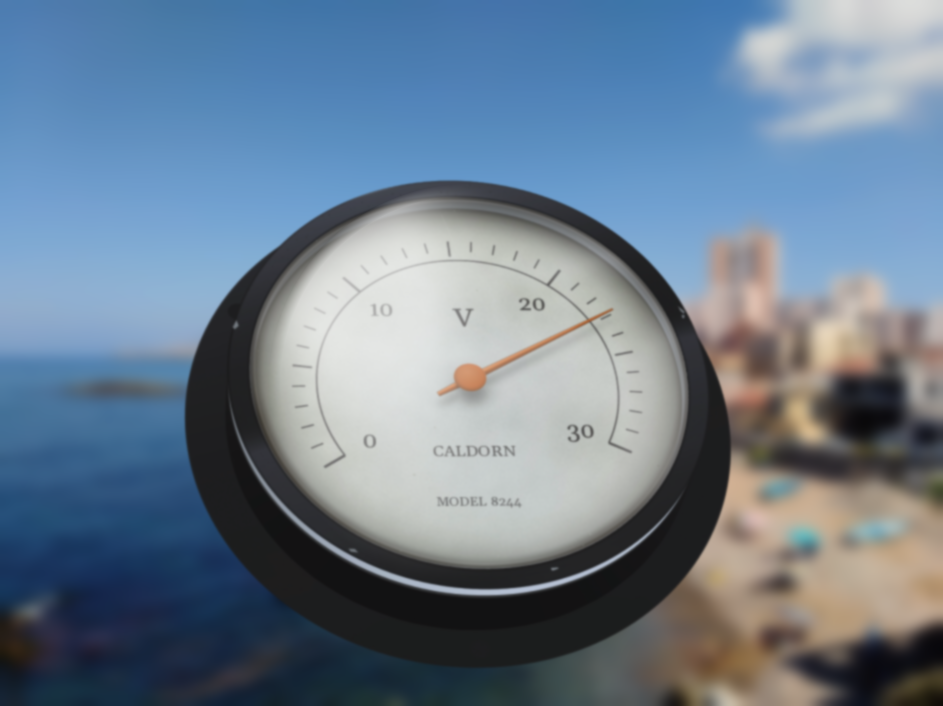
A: 23 V
